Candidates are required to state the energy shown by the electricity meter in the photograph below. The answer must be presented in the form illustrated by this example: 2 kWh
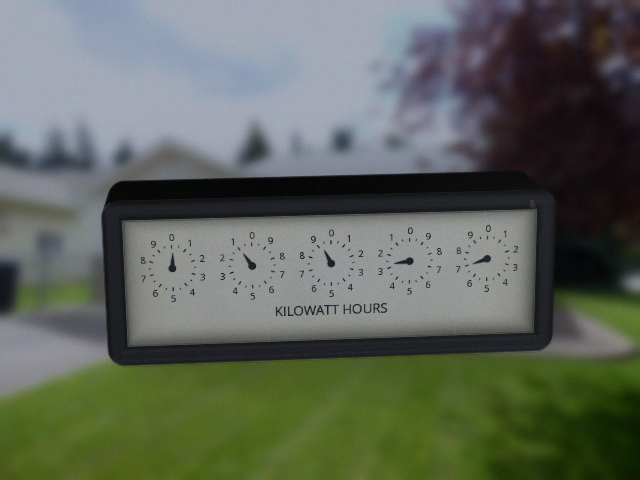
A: 927 kWh
